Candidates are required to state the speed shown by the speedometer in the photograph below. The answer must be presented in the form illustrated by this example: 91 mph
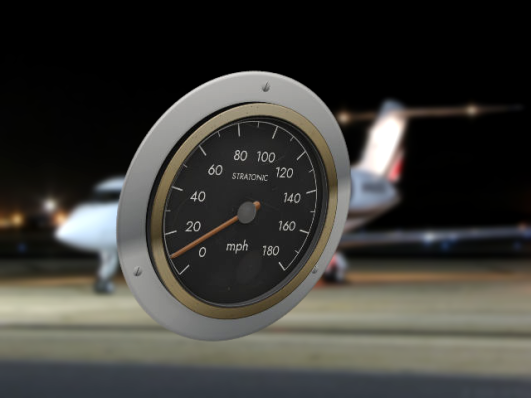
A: 10 mph
